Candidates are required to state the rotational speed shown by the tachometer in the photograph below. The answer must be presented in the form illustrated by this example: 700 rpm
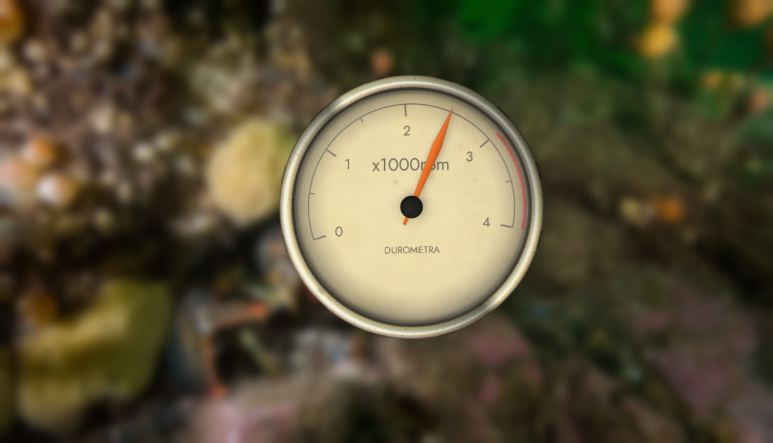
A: 2500 rpm
